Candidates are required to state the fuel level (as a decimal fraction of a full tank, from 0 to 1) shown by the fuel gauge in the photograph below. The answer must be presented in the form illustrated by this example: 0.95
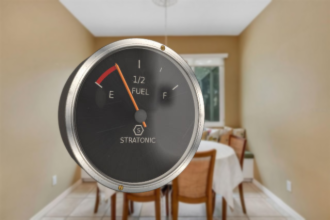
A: 0.25
